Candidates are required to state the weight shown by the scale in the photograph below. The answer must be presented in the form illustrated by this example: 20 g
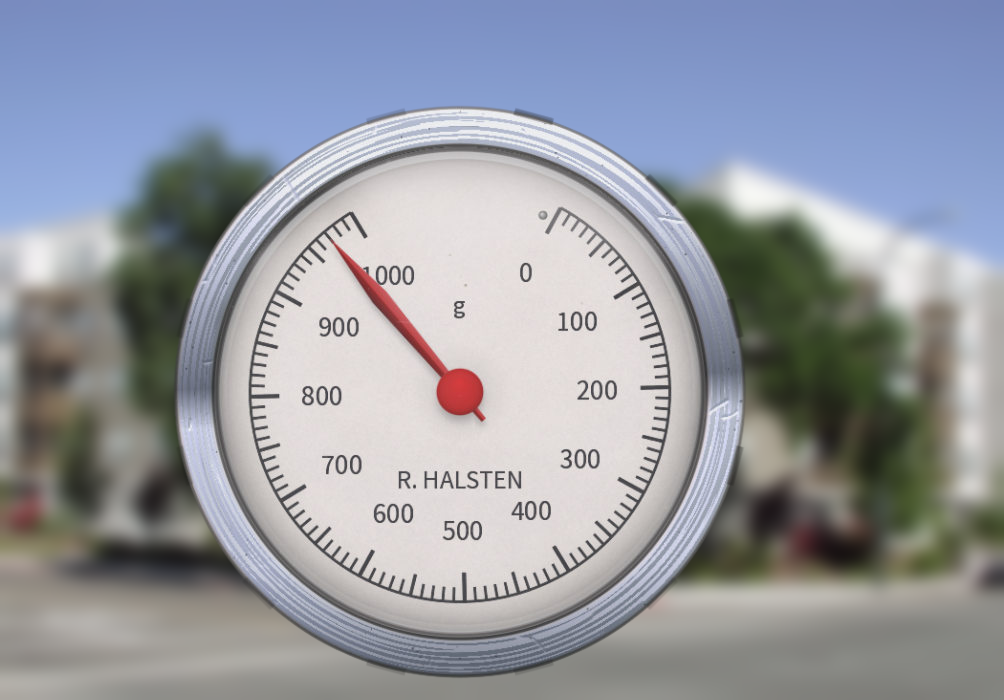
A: 970 g
